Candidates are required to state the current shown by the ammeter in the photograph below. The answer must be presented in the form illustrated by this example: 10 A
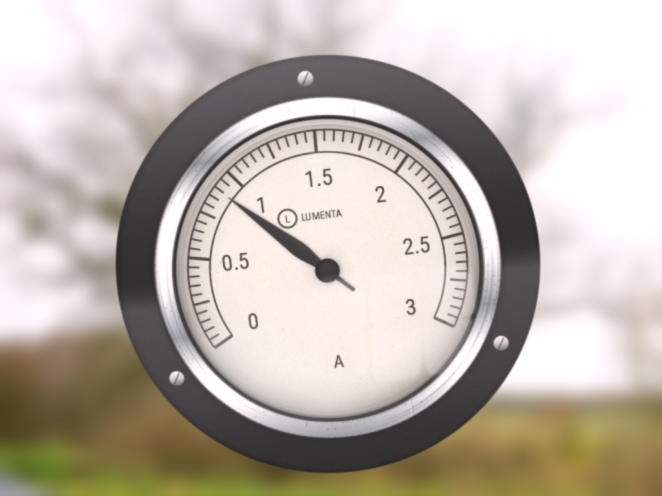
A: 0.9 A
